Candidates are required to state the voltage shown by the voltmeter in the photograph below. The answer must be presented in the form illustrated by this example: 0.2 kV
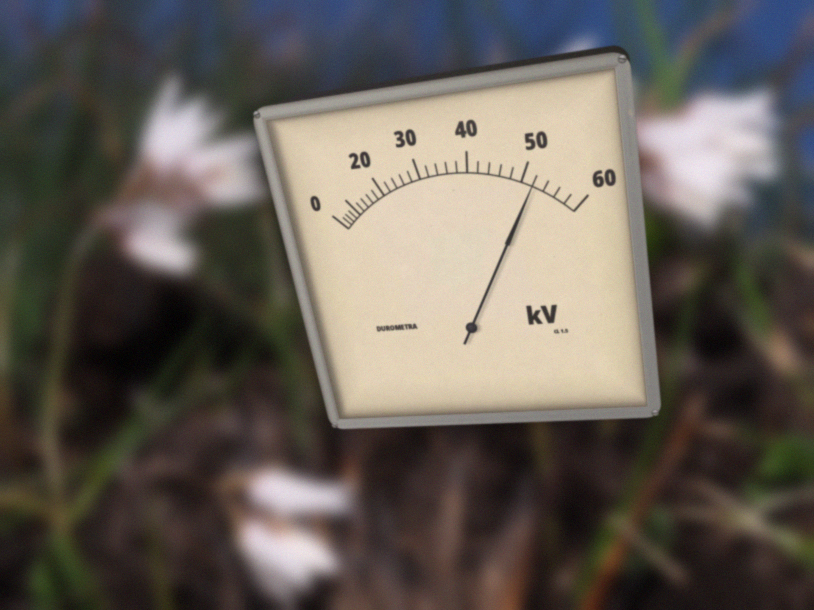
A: 52 kV
